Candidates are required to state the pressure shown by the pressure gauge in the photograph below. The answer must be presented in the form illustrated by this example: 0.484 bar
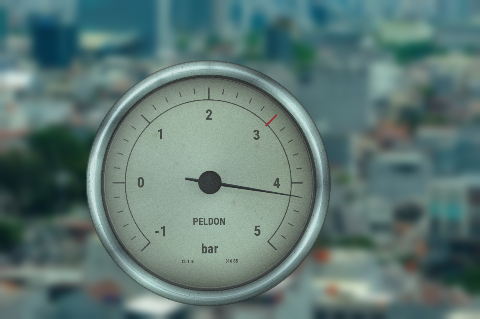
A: 4.2 bar
